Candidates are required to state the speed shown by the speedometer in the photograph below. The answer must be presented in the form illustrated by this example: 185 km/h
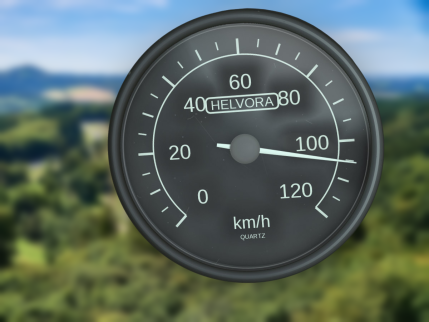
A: 105 km/h
